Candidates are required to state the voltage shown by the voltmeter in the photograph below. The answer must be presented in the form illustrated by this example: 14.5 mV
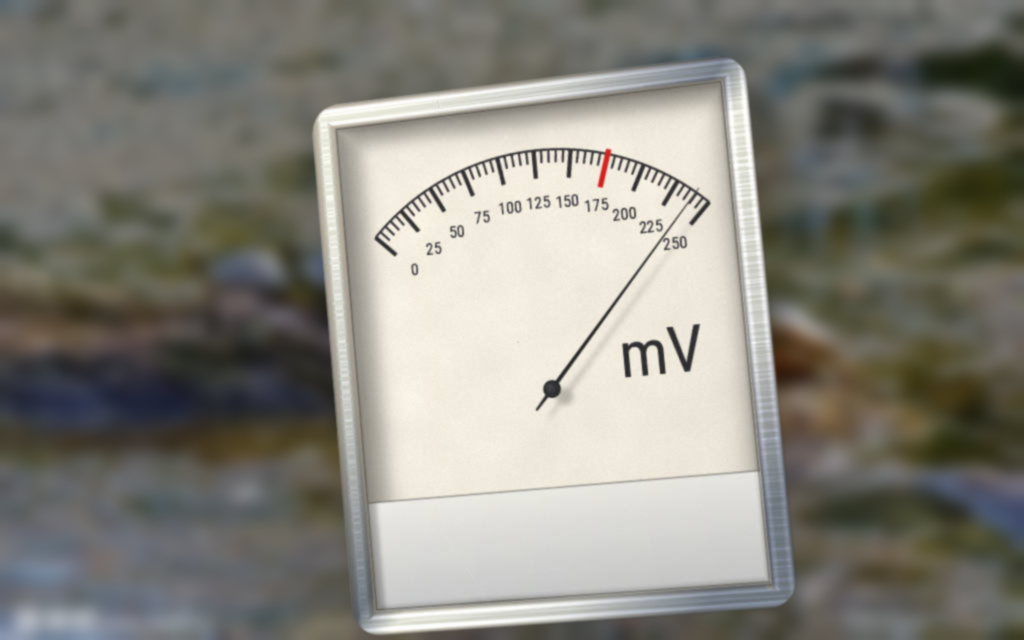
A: 240 mV
